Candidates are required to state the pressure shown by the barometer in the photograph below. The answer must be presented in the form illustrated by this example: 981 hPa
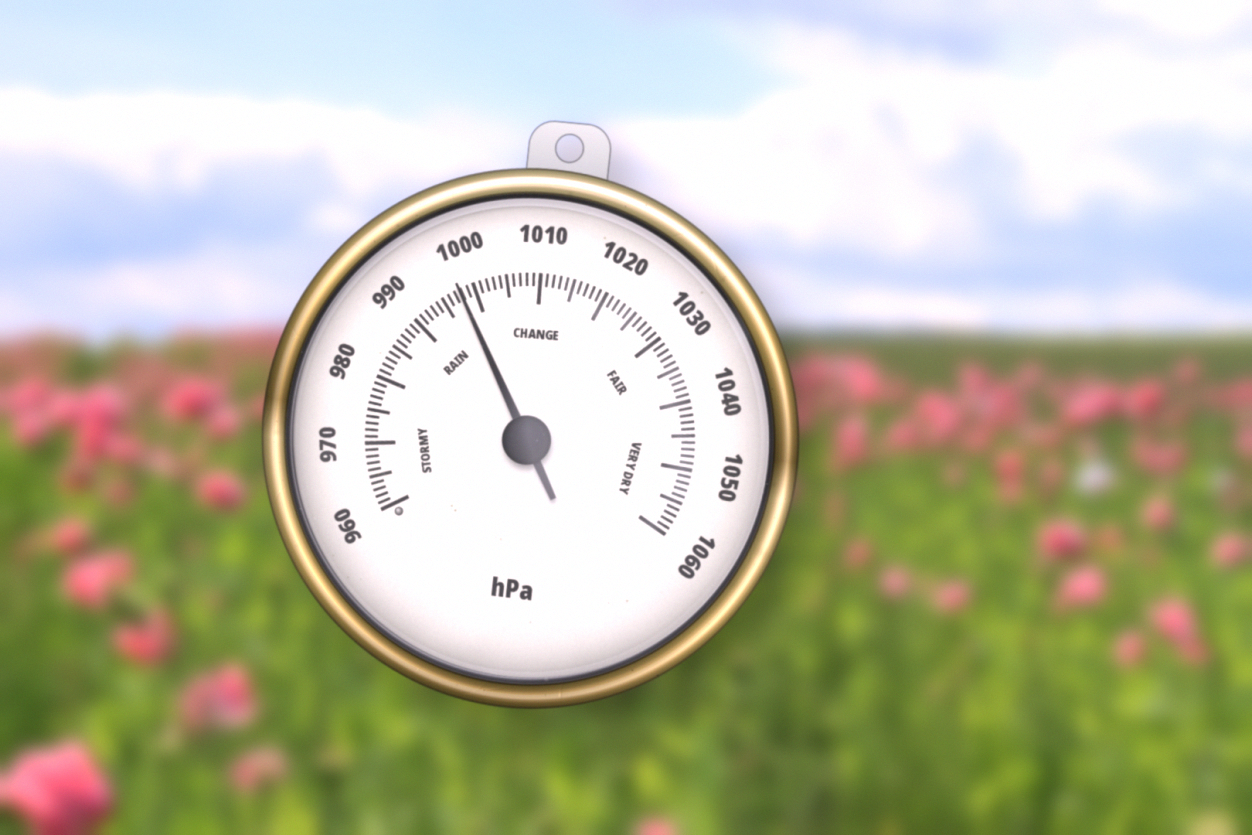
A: 998 hPa
